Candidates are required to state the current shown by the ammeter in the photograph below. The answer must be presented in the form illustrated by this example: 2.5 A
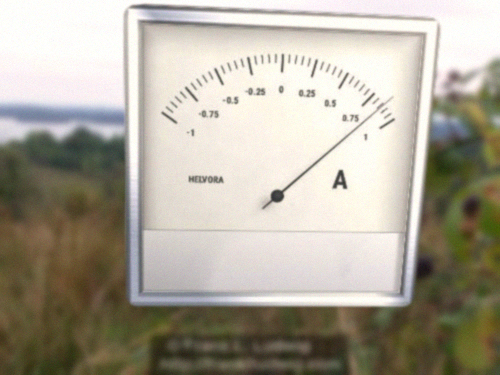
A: 0.85 A
